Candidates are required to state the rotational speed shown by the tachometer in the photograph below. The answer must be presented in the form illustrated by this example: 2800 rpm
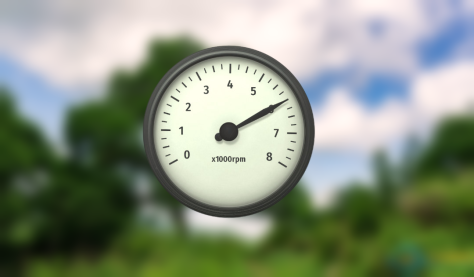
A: 6000 rpm
